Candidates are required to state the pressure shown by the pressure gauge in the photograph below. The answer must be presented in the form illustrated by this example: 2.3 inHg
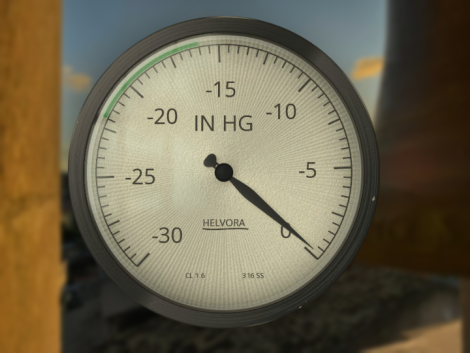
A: -0.25 inHg
